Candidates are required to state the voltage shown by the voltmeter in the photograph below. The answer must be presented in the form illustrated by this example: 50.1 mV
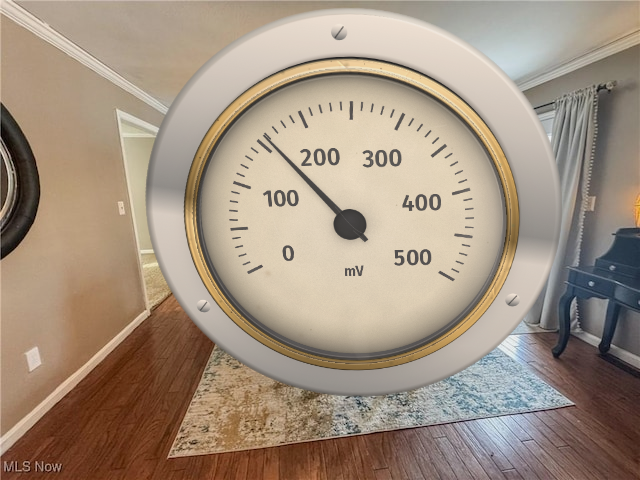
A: 160 mV
